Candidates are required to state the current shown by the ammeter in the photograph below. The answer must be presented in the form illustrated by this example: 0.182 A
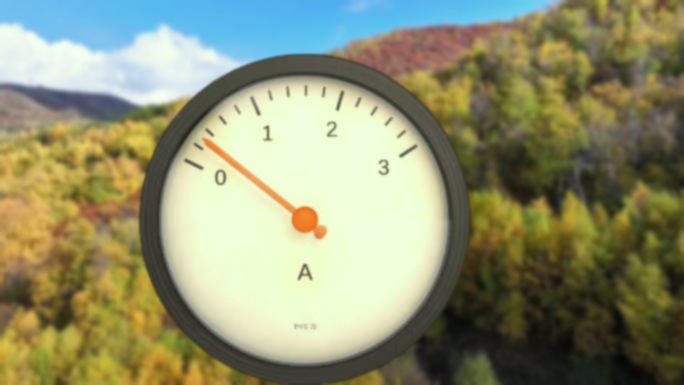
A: 0.3 A
